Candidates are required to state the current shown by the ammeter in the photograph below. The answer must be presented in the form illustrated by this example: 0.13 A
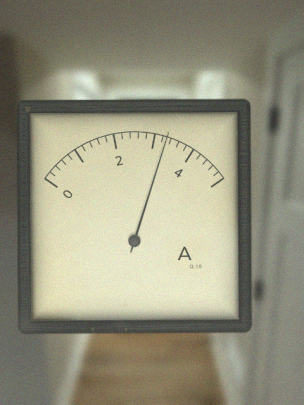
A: 3.3 A
